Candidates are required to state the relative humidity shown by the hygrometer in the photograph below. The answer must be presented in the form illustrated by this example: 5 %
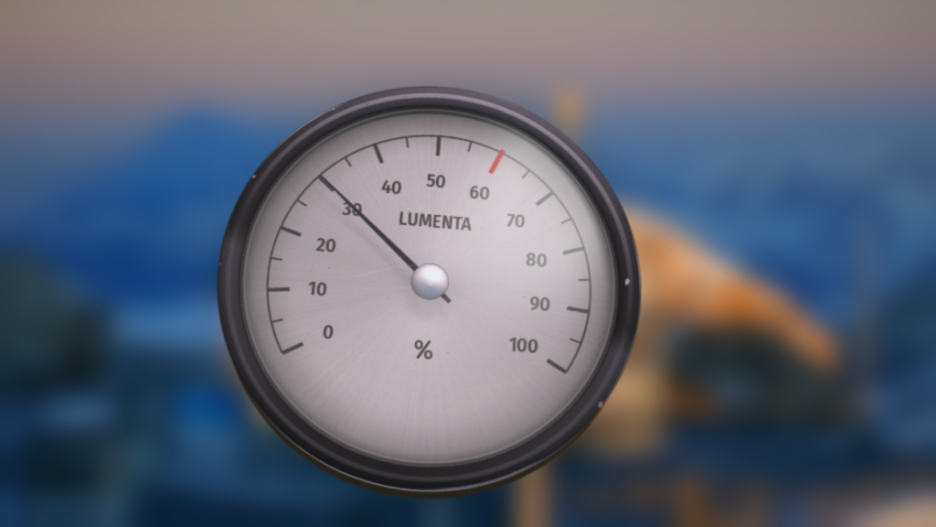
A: 30 %
